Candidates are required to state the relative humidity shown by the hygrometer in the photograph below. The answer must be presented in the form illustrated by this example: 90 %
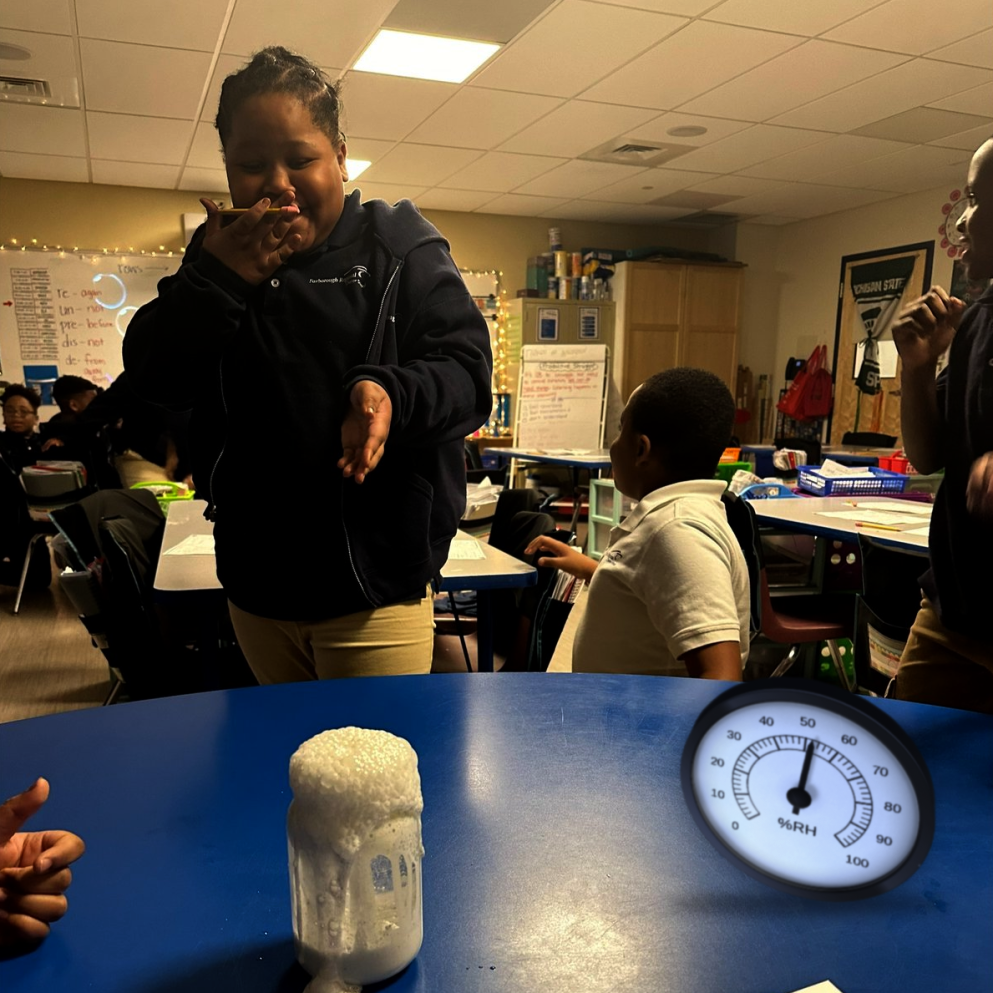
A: 52 %
